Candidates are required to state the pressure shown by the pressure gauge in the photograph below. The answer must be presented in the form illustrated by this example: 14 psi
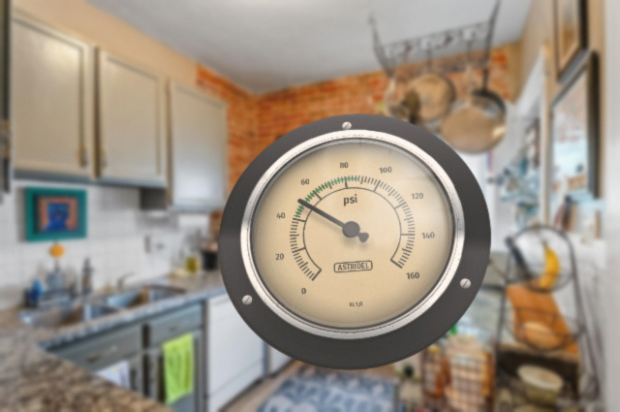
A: 50 psi
